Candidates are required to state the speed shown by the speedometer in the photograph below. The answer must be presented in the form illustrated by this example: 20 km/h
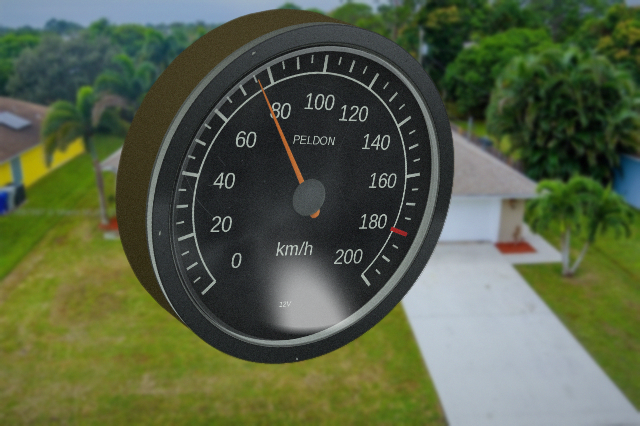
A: 75 km/h
